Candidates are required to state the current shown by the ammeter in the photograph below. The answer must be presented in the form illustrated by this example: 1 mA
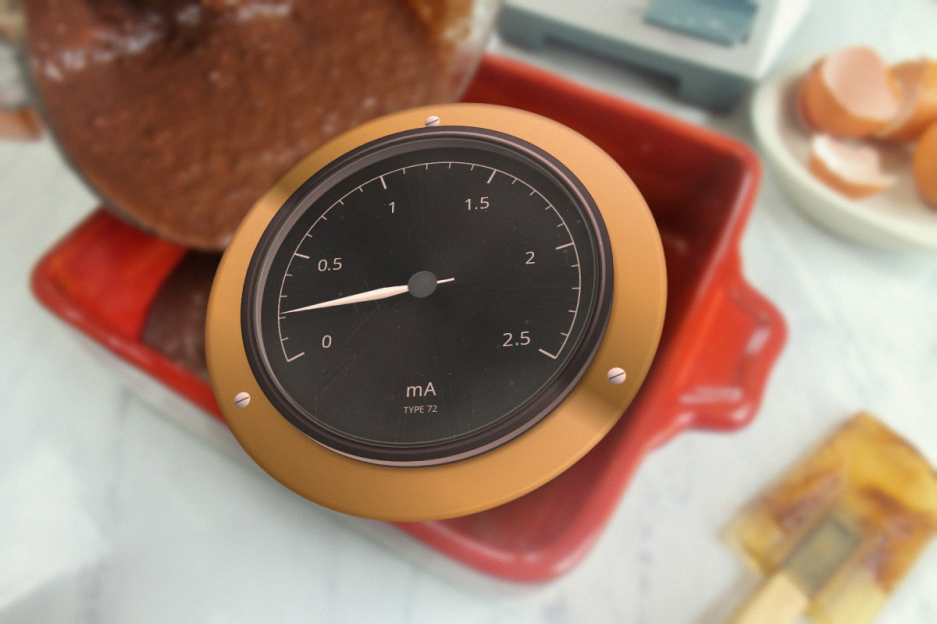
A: 0.2 mA
